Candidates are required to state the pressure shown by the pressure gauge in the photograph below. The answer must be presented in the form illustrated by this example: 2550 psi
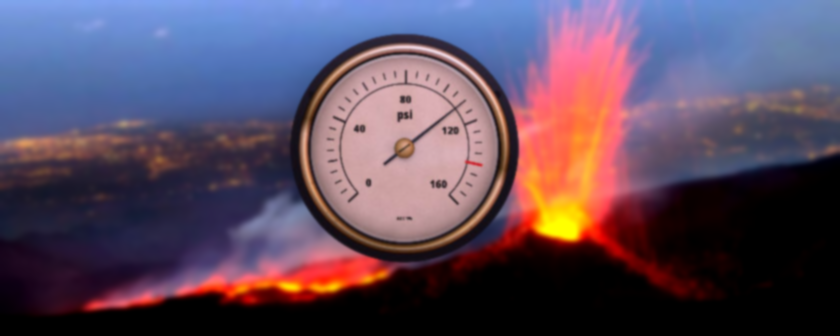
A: 110 psi
